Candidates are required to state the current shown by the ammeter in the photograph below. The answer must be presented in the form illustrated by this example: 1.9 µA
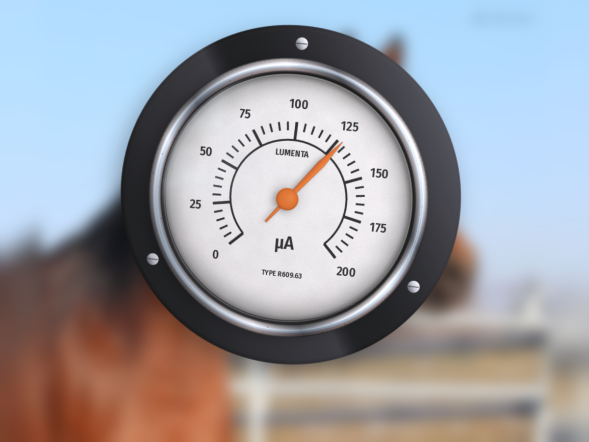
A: 127.5 µA
